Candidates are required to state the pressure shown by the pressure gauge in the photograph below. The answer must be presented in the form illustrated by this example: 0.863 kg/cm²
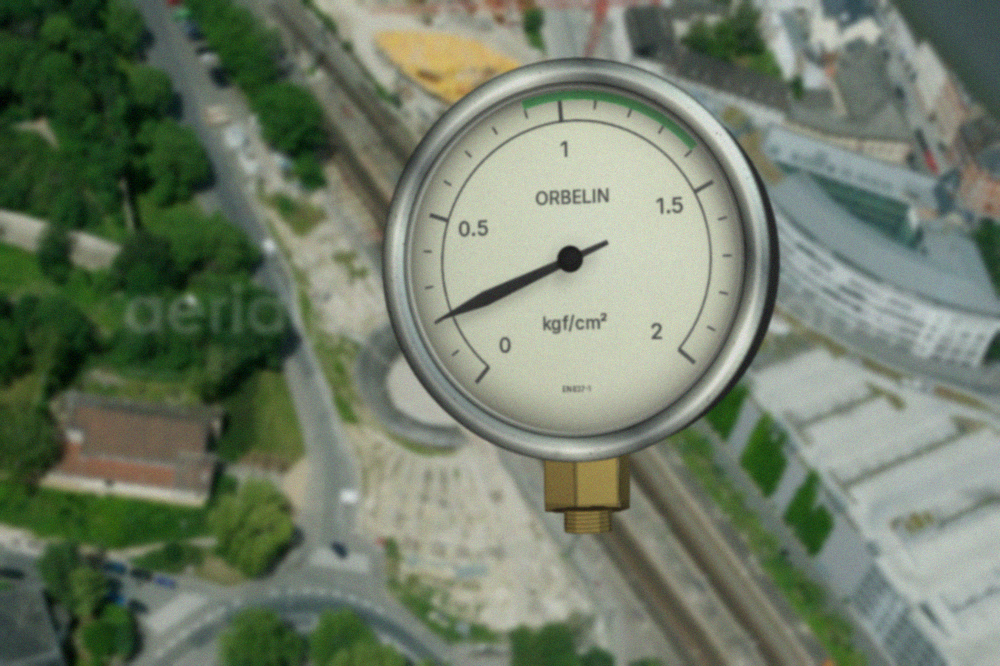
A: 0.2 kg/cm²
